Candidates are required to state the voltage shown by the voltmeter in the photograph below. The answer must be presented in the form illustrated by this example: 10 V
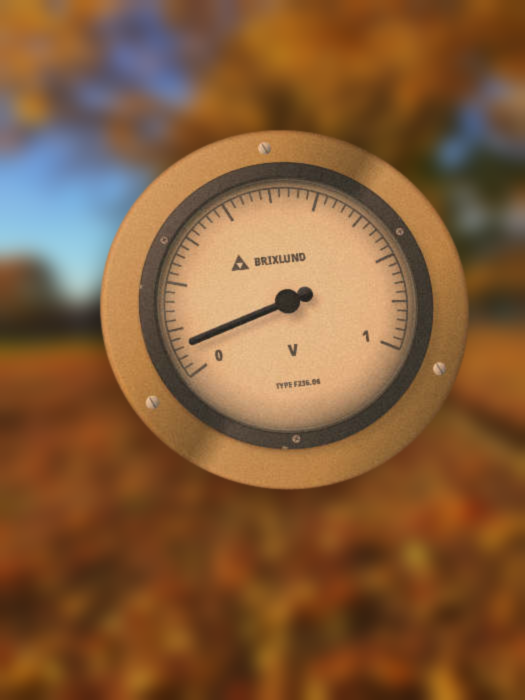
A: 0.06 V
